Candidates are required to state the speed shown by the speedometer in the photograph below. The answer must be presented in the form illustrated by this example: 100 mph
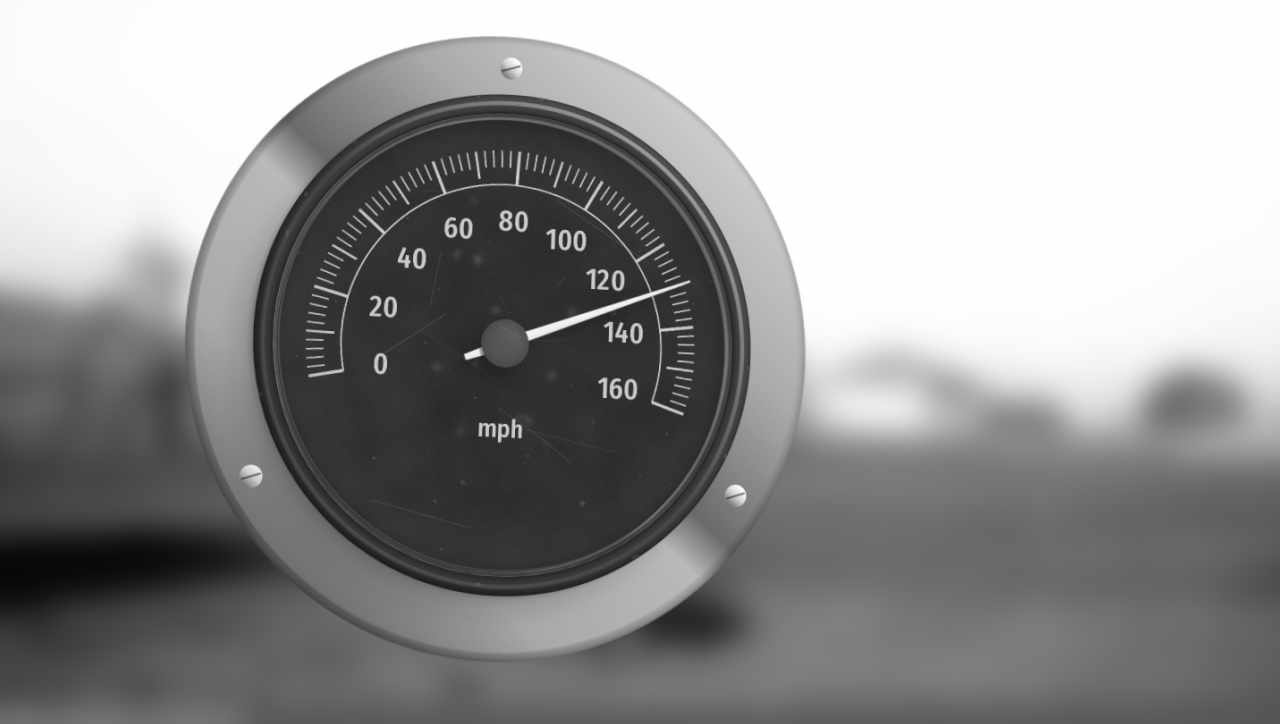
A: 130 mph
